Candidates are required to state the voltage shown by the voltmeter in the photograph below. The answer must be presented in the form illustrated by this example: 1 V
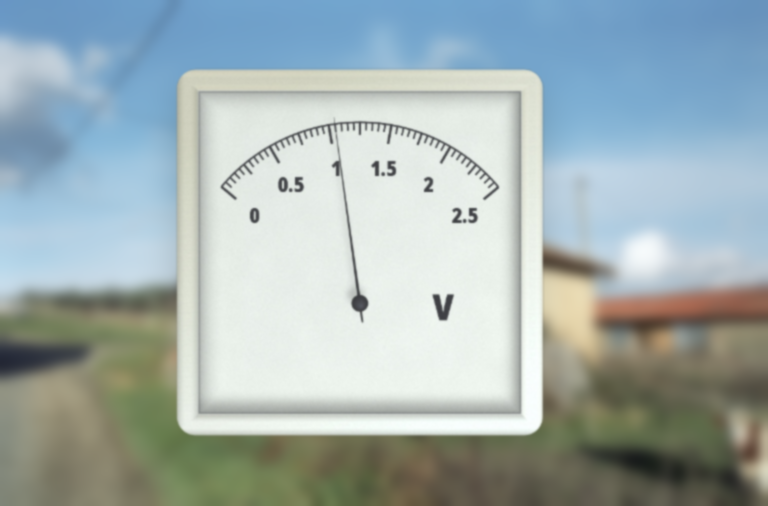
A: 1.05 V
